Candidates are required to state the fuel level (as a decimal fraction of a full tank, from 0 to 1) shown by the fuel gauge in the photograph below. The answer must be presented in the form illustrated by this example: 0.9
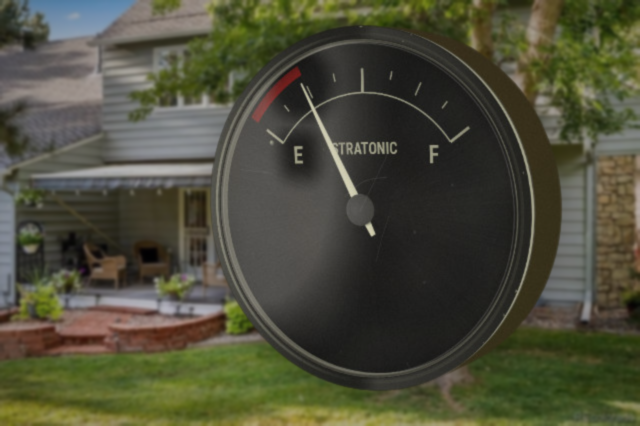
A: 0.25
